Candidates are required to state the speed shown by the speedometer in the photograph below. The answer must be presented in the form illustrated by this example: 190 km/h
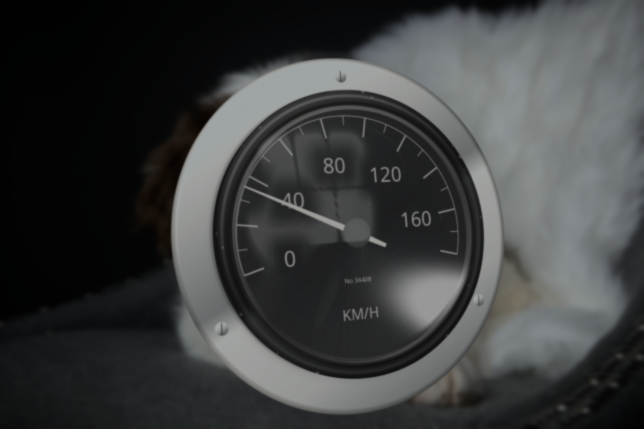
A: 35 km/h
